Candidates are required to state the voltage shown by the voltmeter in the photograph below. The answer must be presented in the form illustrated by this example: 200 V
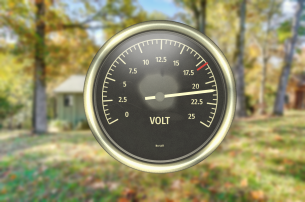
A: 21 V
